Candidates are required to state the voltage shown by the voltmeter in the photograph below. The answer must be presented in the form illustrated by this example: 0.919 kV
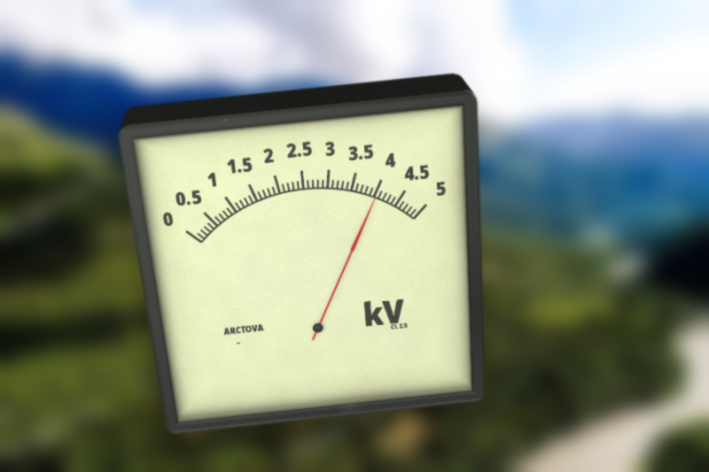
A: 4 kV
